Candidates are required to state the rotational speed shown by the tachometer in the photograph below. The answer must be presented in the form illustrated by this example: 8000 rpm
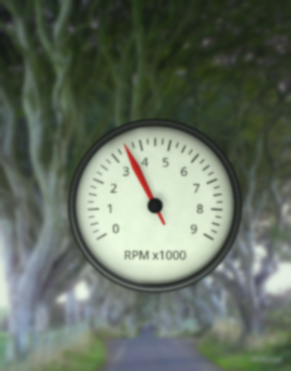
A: 3500 rpm
